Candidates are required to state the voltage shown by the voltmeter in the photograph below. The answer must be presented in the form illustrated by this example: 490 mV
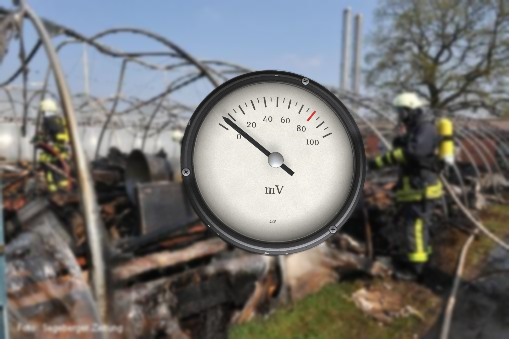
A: 5 mV
